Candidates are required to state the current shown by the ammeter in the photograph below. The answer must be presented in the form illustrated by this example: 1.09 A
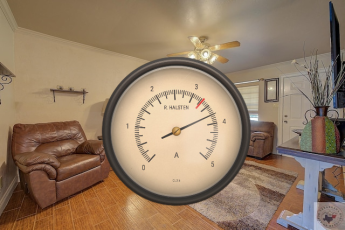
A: 3.75 A
